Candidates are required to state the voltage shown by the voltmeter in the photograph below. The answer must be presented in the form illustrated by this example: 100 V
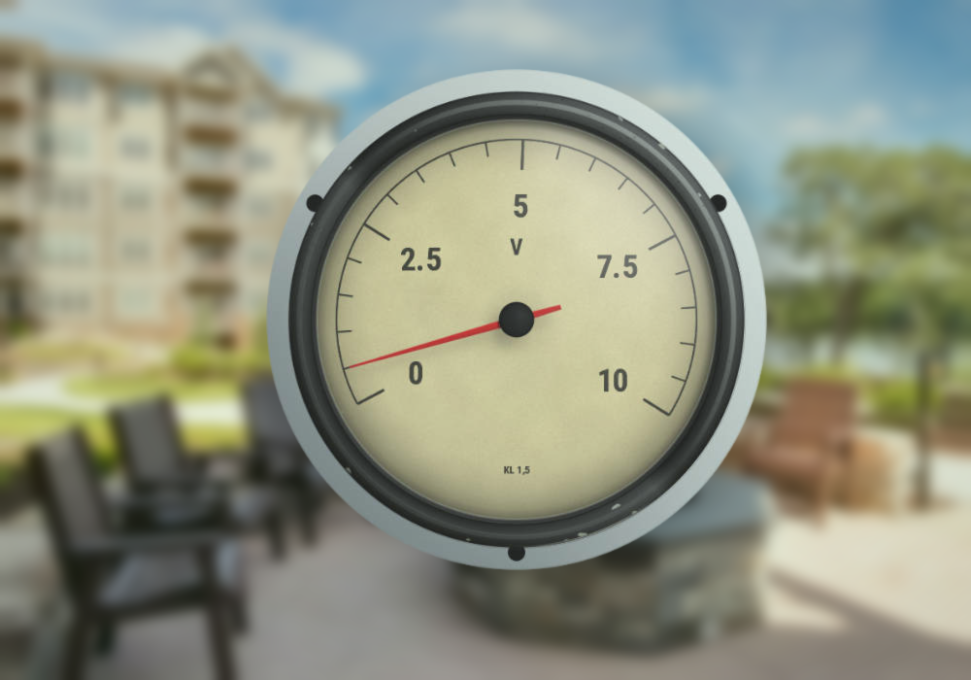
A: 0.5 V
